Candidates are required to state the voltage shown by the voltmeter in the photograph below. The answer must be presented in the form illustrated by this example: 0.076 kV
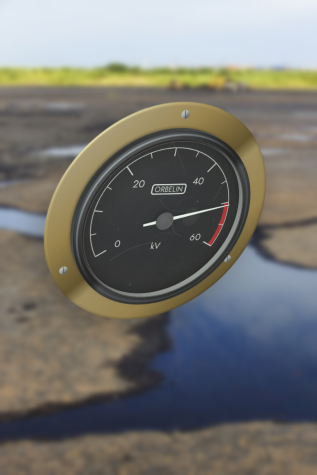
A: 50 kV
